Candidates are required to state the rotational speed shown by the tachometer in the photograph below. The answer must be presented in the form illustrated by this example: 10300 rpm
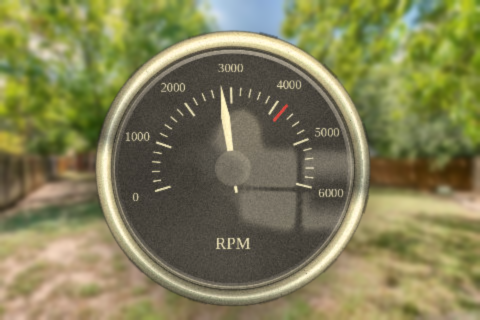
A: 2800 rpm
